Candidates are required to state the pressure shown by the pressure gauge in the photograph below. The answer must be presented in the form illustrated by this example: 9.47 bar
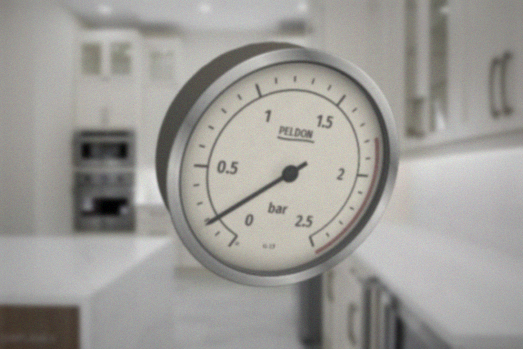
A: 0.2 bar
